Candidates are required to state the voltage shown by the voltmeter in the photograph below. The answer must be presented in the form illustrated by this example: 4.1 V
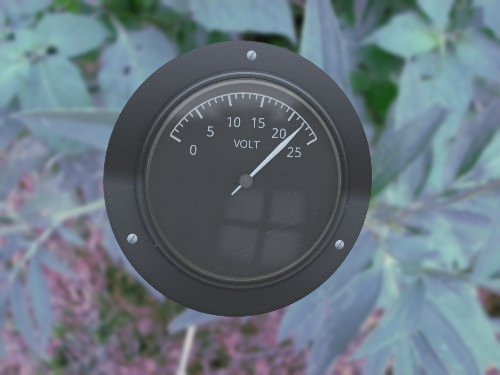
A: 22 V
